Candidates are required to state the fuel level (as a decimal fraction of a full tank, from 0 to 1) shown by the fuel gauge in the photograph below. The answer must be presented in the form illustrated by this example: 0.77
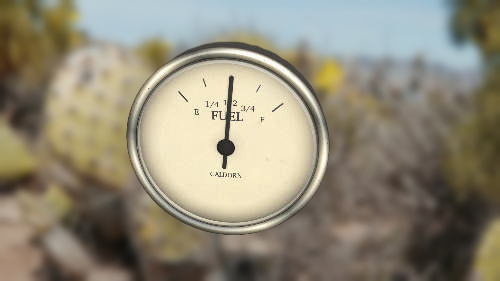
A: 0.5
